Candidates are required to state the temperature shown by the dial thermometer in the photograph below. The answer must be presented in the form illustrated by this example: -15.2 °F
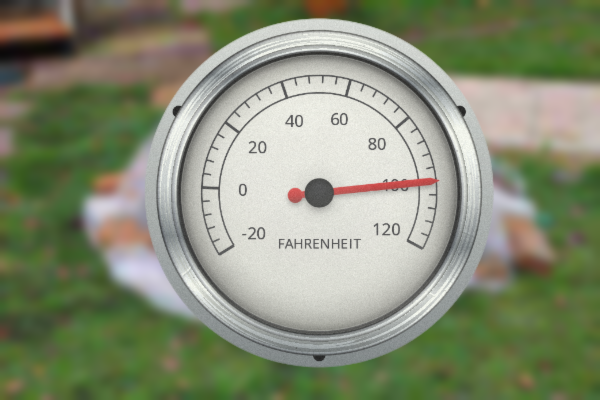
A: 100 °F
